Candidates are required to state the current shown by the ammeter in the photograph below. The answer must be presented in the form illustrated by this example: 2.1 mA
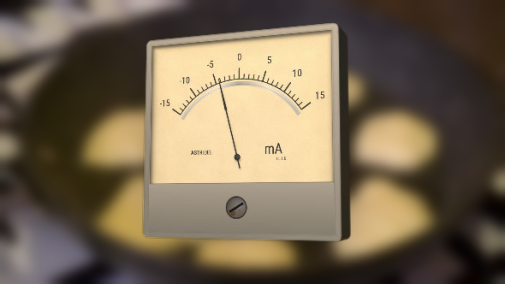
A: -4 mA
